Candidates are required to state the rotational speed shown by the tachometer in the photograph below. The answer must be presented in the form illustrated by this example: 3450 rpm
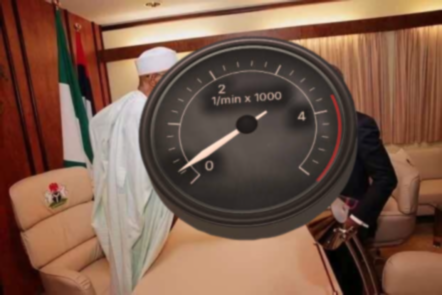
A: 200 rpm
